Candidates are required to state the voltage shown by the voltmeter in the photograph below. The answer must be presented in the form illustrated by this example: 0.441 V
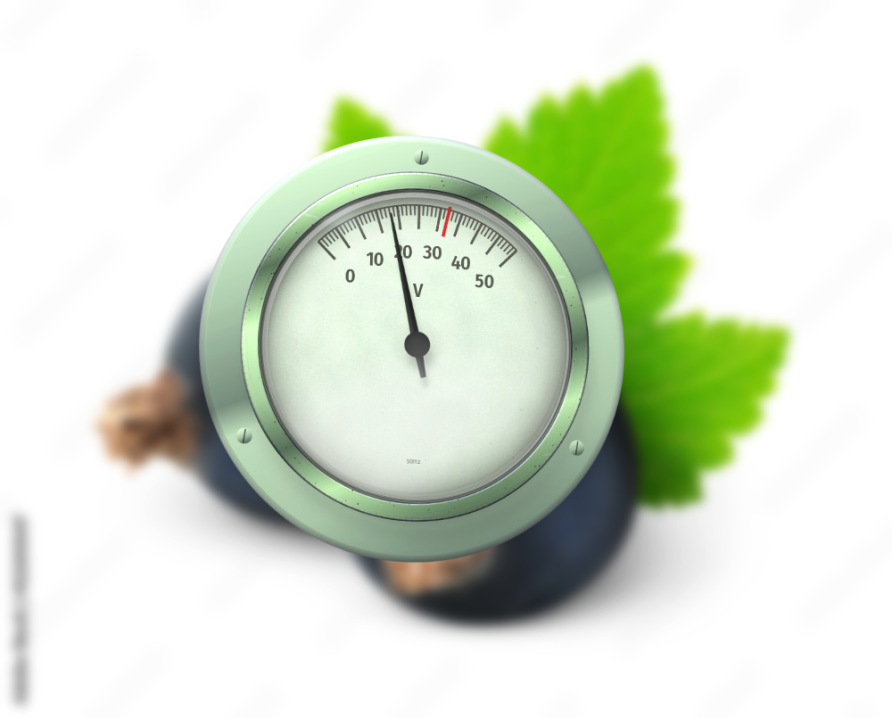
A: 18 V
